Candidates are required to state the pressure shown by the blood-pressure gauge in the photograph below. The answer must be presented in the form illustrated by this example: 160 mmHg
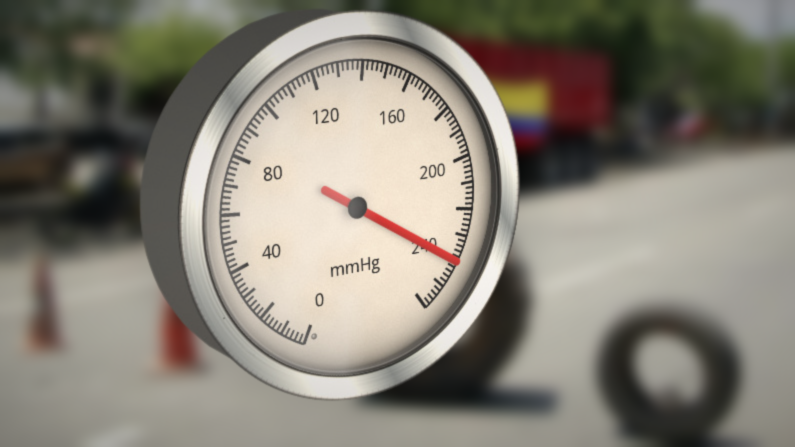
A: 240 mmHg
